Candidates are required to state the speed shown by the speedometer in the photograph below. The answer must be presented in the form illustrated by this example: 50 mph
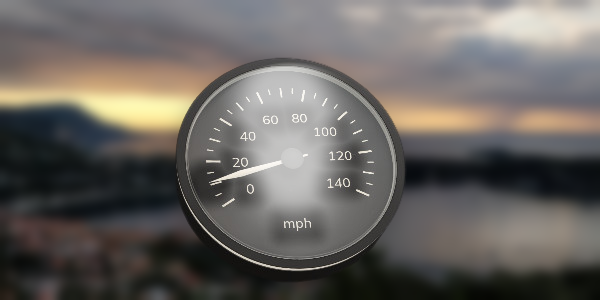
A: 10 mph
